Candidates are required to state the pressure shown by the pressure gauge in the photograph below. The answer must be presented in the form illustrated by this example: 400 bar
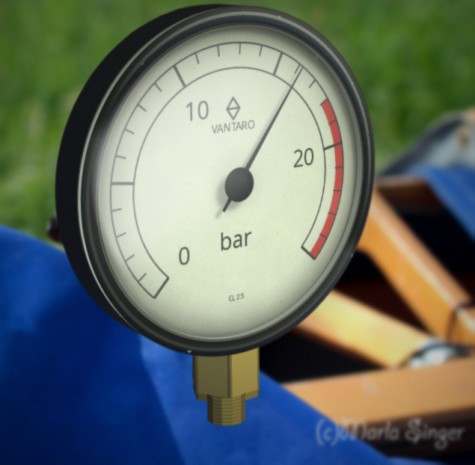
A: 16 bar
